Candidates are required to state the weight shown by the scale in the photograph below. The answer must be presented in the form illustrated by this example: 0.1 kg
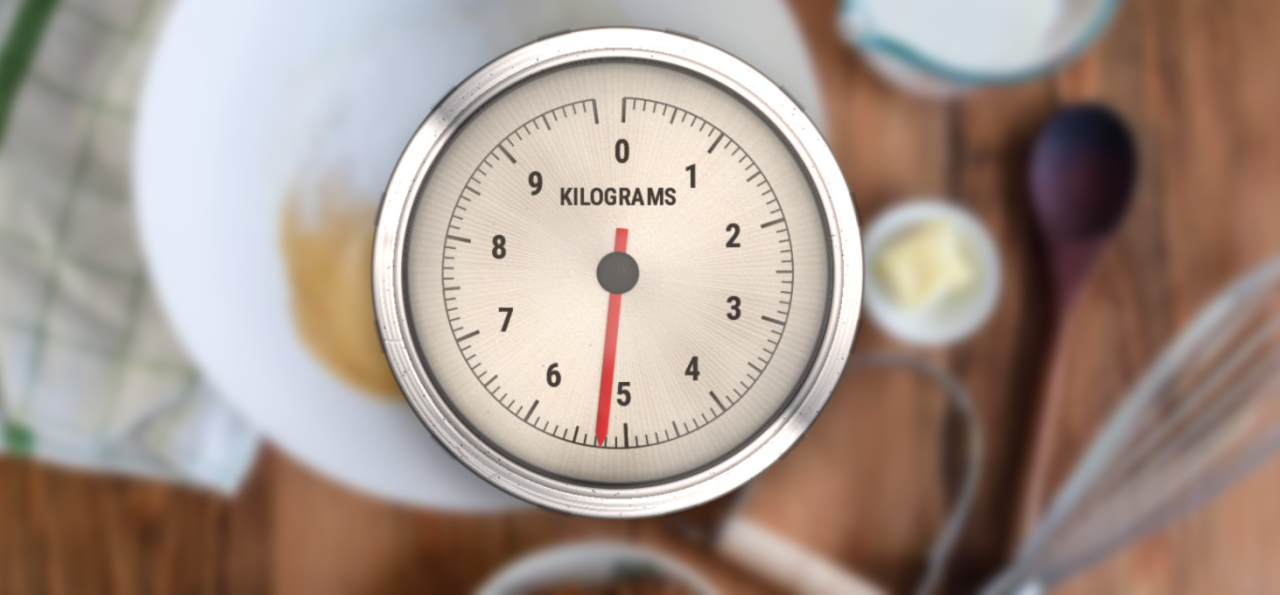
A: 5.25 kg
